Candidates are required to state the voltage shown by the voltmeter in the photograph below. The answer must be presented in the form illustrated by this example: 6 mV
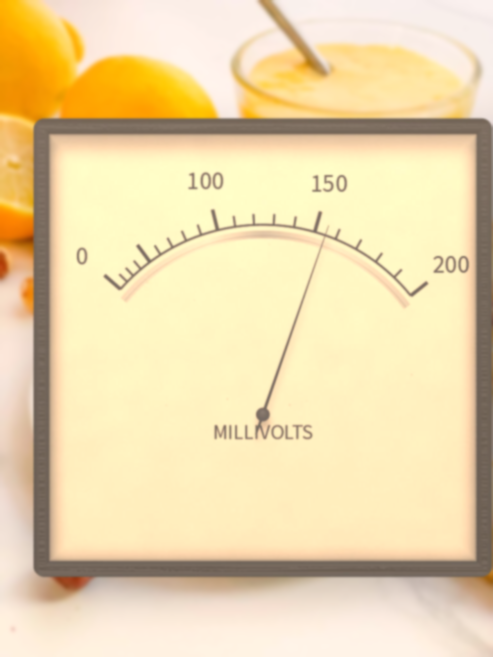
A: 155 mV
